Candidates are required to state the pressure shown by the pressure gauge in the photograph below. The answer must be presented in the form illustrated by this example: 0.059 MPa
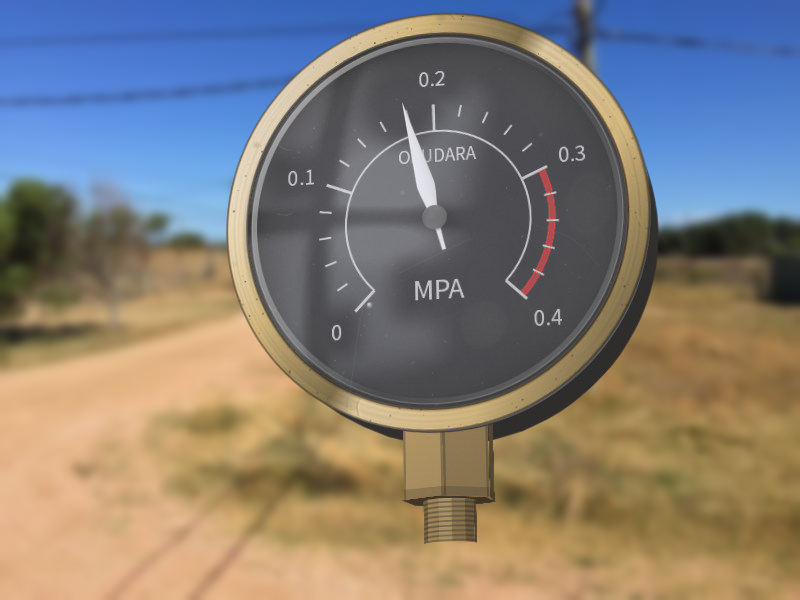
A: 0.18 MPa
